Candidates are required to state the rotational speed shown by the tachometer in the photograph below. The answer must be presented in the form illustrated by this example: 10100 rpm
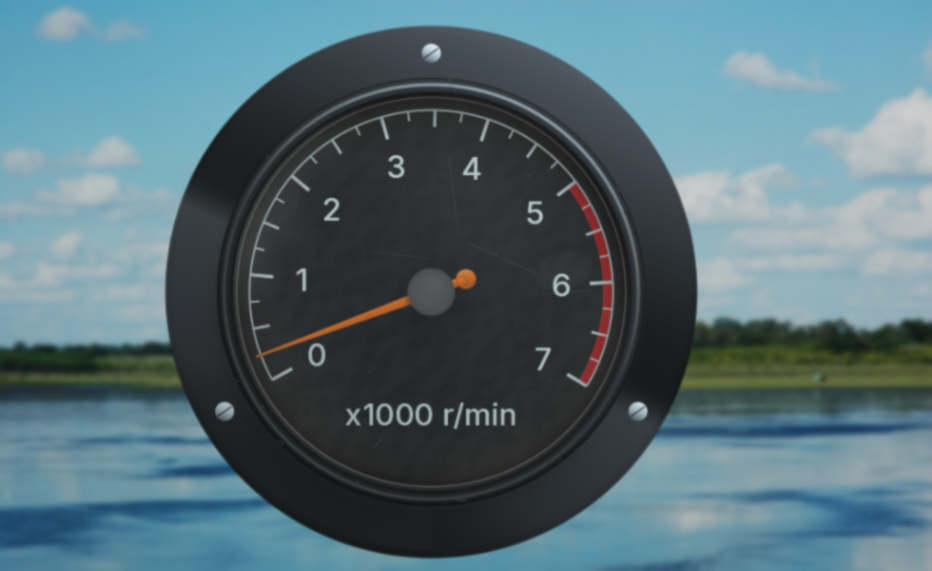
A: 250 rpm
